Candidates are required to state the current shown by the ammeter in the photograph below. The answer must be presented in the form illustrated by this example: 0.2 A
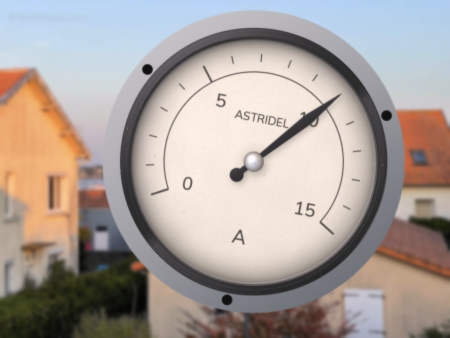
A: 10 A
